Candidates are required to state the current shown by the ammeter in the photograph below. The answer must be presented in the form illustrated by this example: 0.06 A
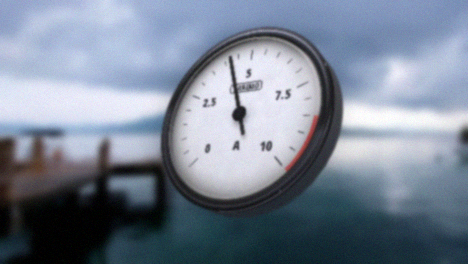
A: 4.25 A
